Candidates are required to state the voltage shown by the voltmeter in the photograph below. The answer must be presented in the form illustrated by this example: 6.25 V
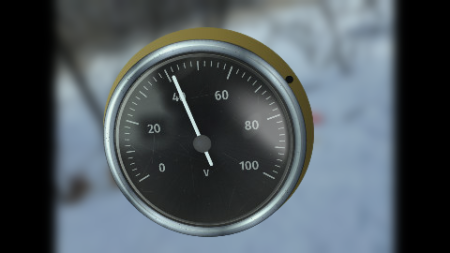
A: 42 V
